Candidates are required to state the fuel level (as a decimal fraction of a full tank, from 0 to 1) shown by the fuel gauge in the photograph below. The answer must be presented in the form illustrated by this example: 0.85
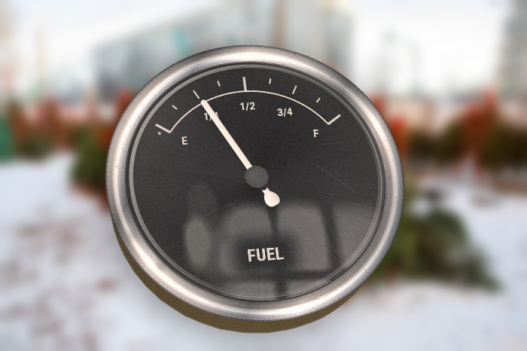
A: 0.25
